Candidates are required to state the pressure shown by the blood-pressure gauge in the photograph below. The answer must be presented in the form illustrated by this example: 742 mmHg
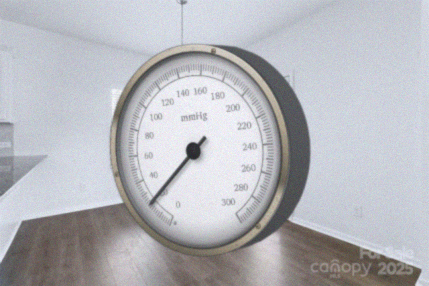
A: 20 mmHg
